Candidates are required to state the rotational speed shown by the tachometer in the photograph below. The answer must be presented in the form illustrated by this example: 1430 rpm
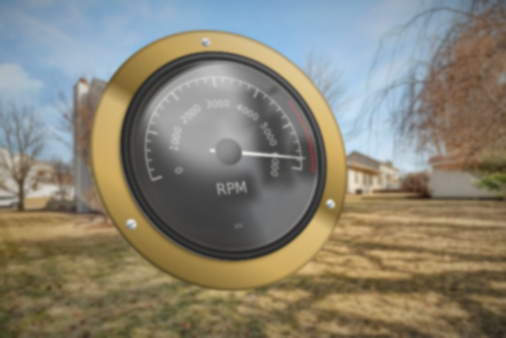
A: 5800 rpm
